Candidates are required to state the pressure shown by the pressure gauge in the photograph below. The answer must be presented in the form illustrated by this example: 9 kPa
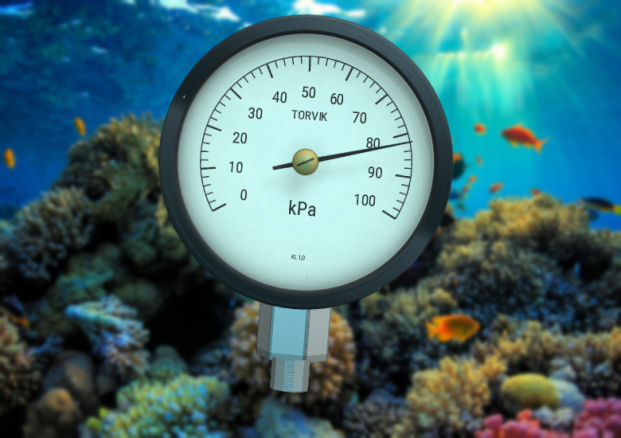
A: 82 kPa
